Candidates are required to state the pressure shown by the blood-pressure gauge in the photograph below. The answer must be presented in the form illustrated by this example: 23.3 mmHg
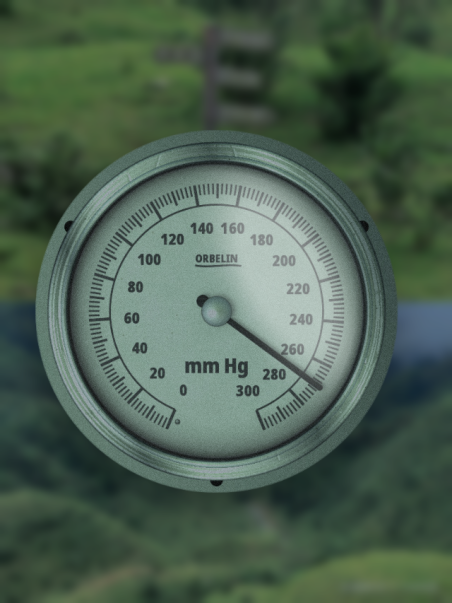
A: 270 mmHg
